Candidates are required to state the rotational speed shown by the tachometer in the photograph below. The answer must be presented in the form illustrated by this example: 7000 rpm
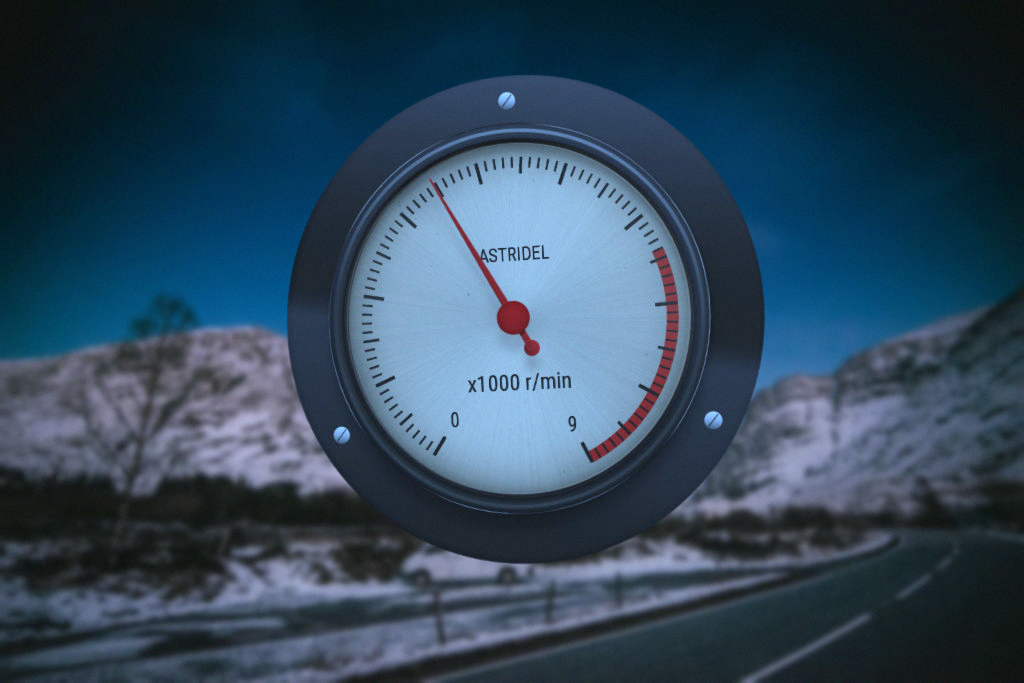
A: 3500 rpm
